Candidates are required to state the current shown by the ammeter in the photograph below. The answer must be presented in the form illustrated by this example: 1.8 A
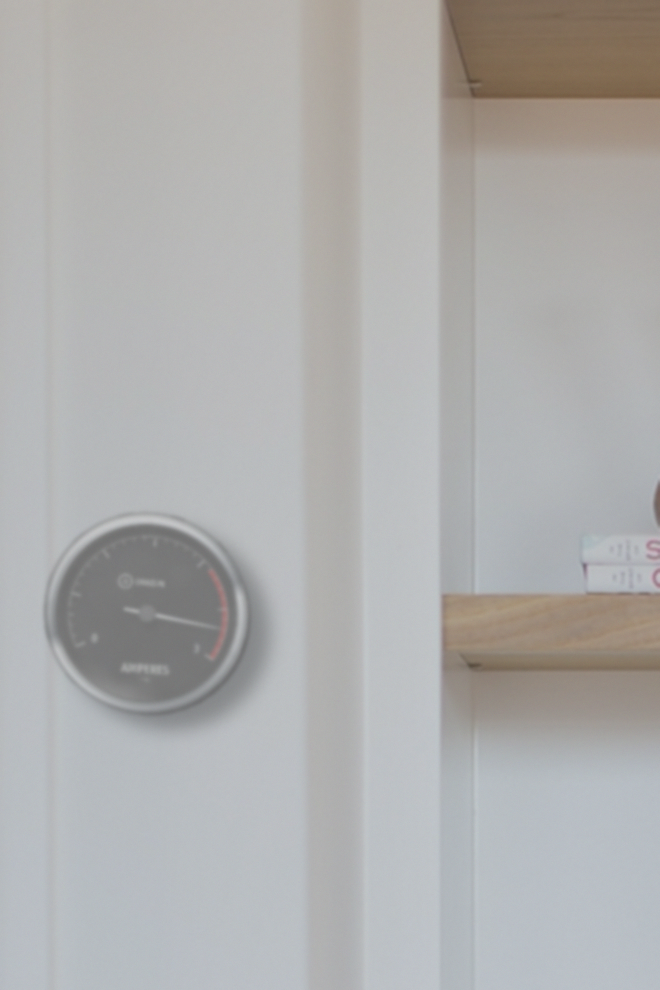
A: 2.7 A
